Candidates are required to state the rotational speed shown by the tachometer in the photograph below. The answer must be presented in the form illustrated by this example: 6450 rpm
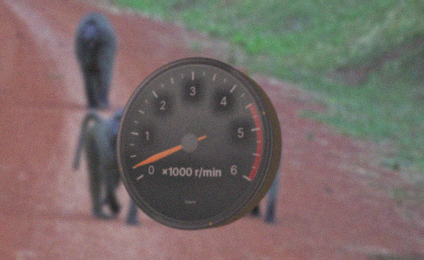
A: 250 rpm
